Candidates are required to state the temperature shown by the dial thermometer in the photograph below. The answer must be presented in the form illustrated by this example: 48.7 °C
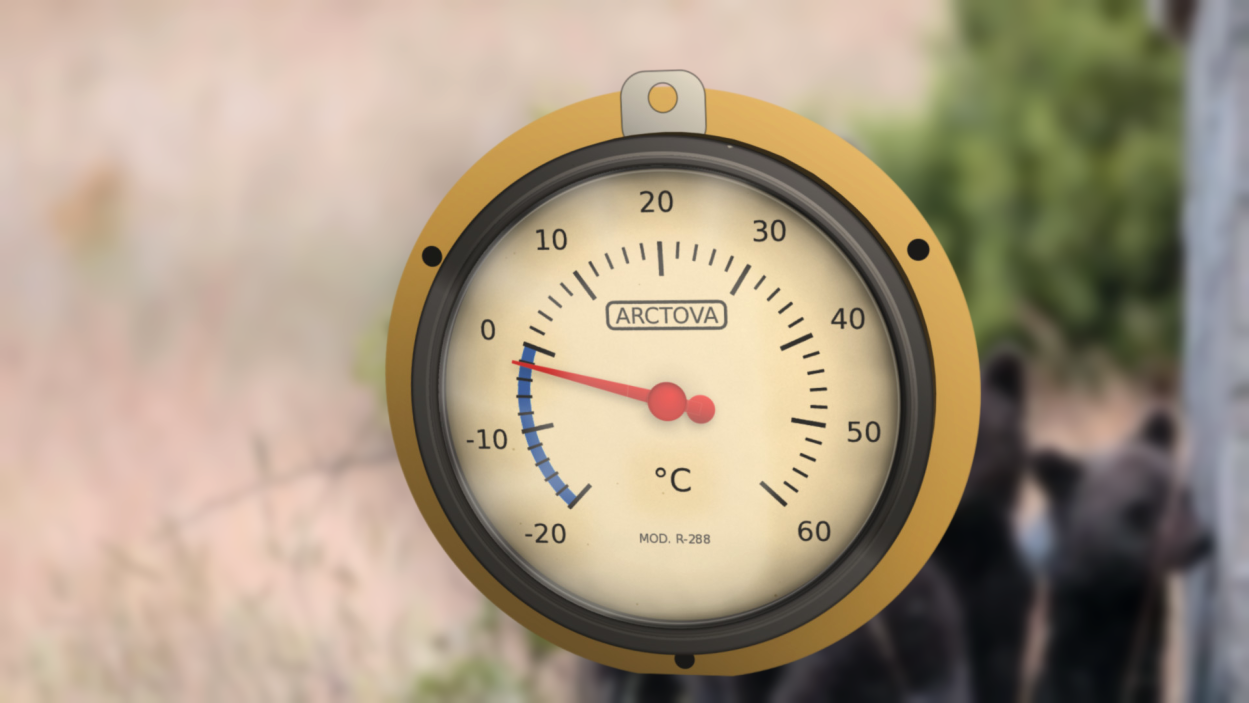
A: -2 °C
